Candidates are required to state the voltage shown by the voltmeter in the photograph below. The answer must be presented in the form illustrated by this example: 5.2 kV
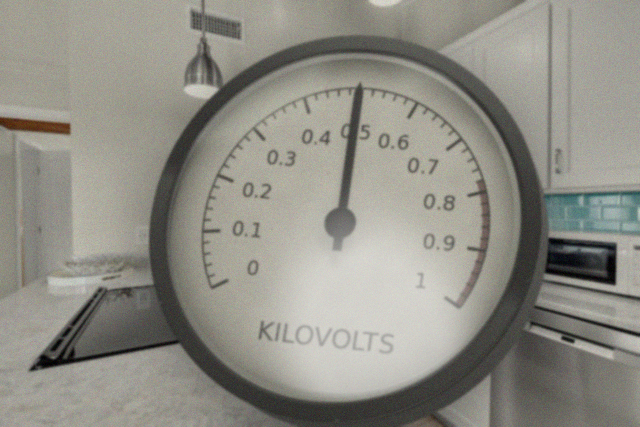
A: 0.5 kV
